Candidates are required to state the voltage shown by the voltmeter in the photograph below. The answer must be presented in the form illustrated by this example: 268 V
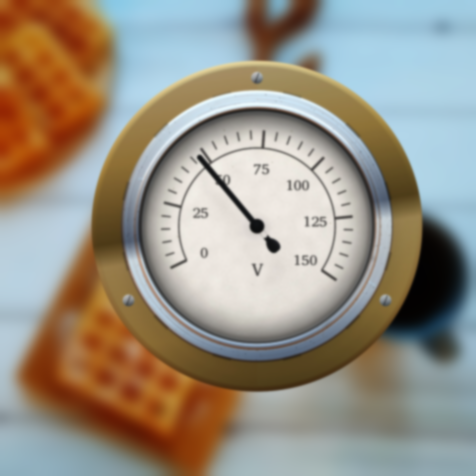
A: 47.5 V
